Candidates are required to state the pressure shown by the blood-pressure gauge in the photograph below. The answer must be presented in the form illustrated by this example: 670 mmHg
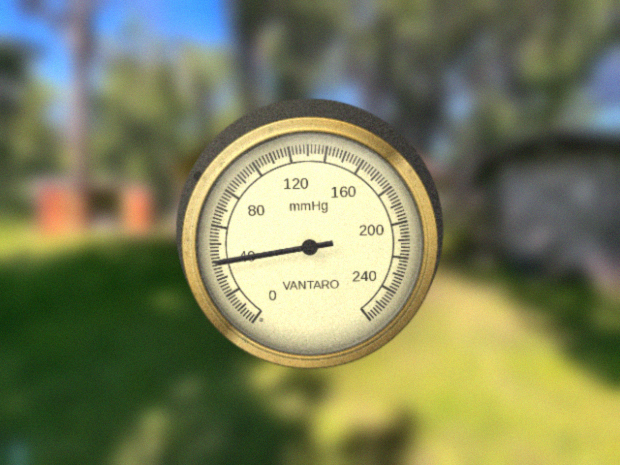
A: 40 mmHg
